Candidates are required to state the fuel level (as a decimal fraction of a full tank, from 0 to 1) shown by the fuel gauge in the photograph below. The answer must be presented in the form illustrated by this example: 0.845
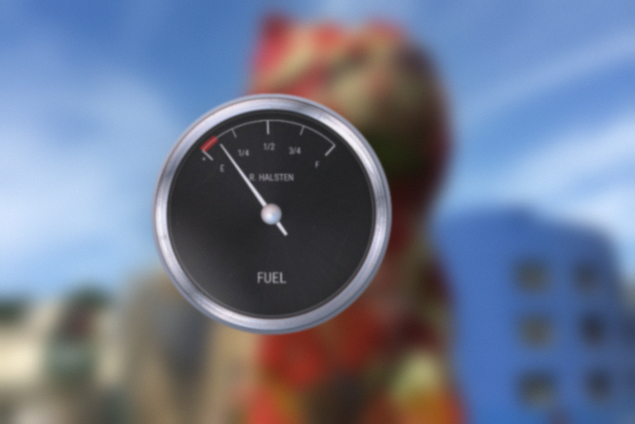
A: 0.125
